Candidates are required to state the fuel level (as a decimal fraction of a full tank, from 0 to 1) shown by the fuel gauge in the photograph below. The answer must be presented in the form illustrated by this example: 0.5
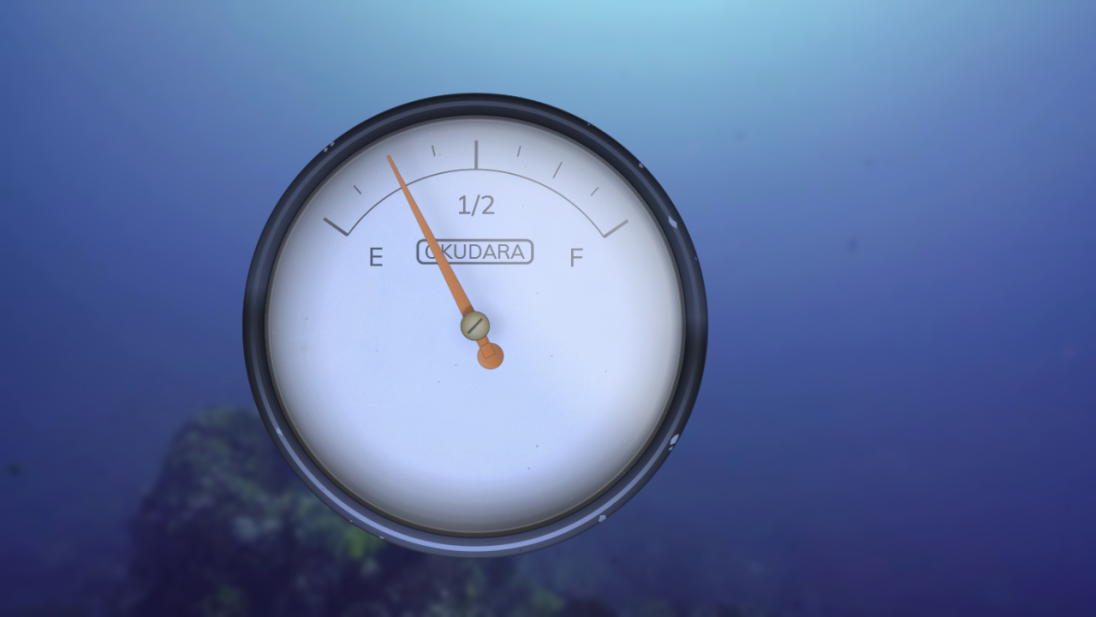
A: 0.25
